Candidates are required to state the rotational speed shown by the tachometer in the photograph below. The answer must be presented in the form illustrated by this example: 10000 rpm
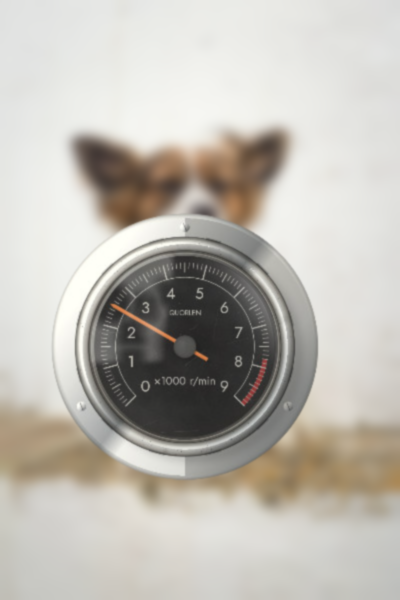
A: 2500 rpm
